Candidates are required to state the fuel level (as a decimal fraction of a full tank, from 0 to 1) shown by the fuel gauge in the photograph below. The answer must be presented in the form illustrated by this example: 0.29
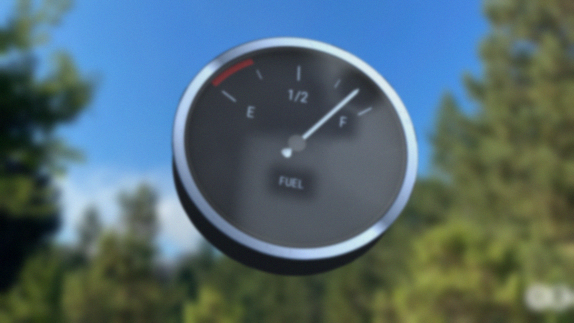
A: 0.875
